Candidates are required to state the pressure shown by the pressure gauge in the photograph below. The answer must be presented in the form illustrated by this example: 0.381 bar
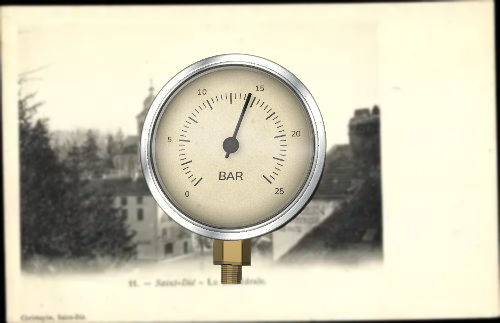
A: 14.5 bar
